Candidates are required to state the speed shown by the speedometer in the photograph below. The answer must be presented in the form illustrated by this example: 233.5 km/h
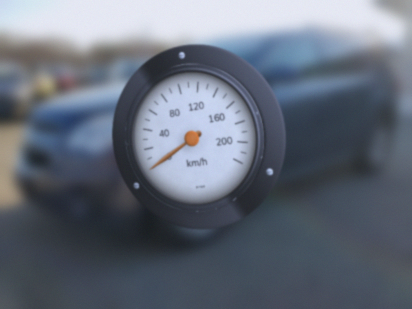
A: 0 km/h
